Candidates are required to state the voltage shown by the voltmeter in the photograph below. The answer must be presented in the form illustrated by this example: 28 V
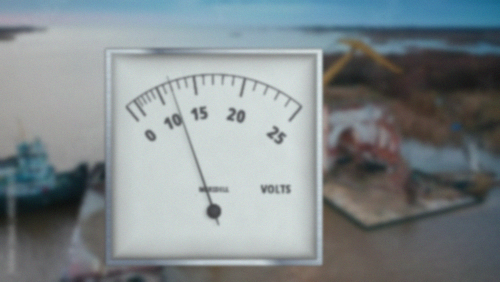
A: 12 V
